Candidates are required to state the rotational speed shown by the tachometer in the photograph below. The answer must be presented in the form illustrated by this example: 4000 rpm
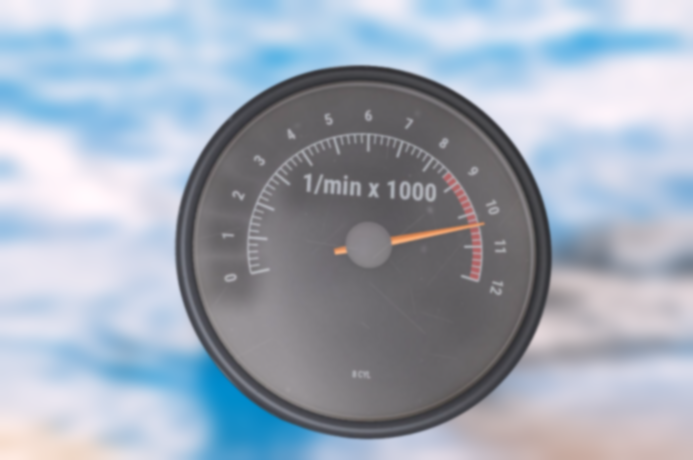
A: 10400 rpm
